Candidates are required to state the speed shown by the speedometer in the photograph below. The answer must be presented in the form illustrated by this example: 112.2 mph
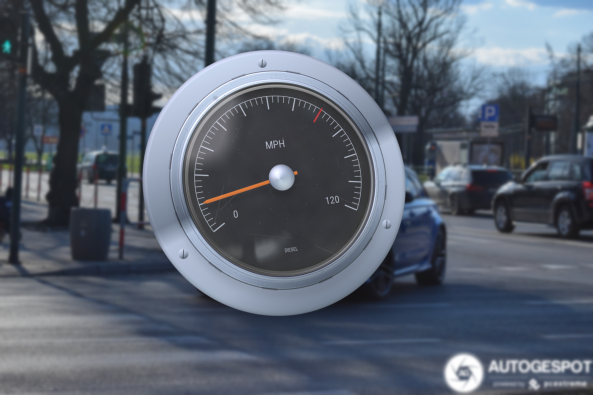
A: 10 mph
